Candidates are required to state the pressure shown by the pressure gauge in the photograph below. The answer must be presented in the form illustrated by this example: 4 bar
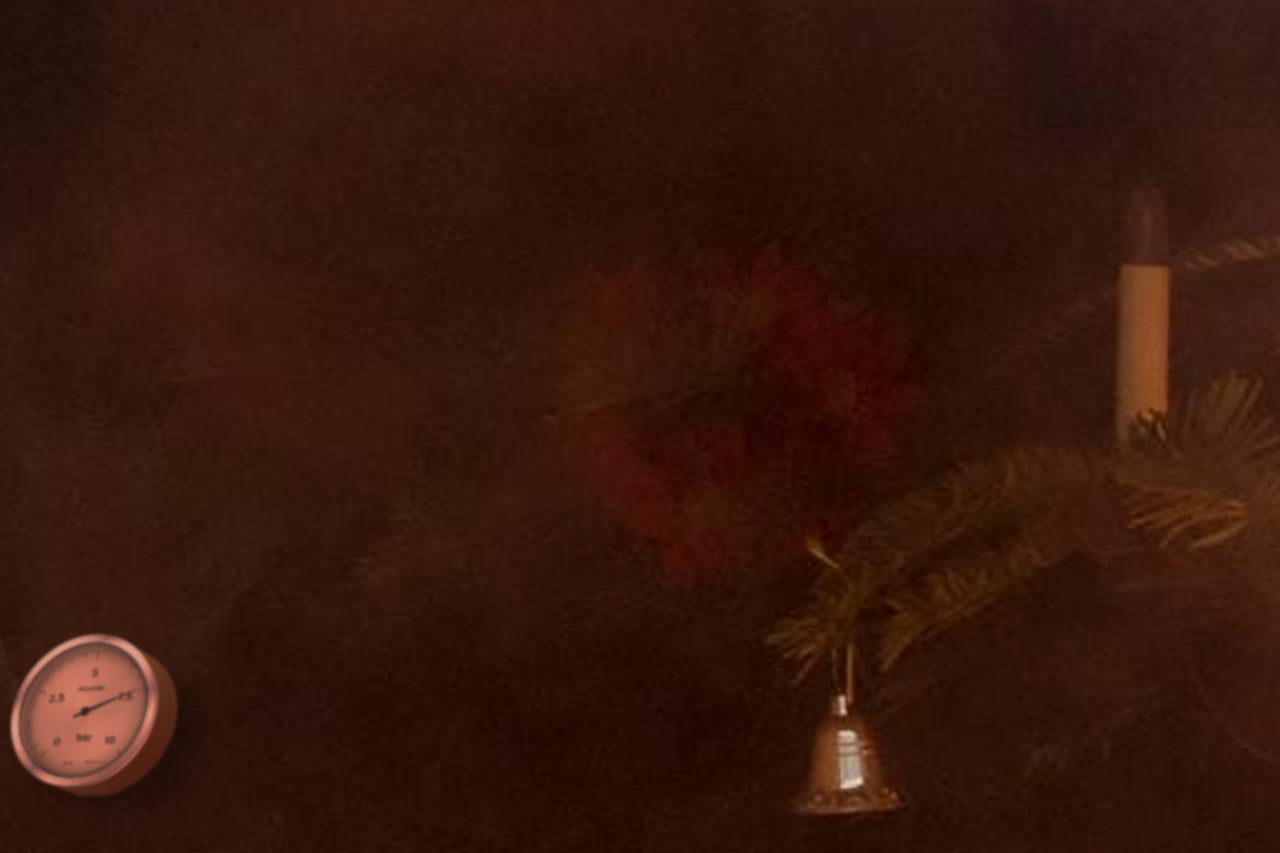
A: 7.5 bar
